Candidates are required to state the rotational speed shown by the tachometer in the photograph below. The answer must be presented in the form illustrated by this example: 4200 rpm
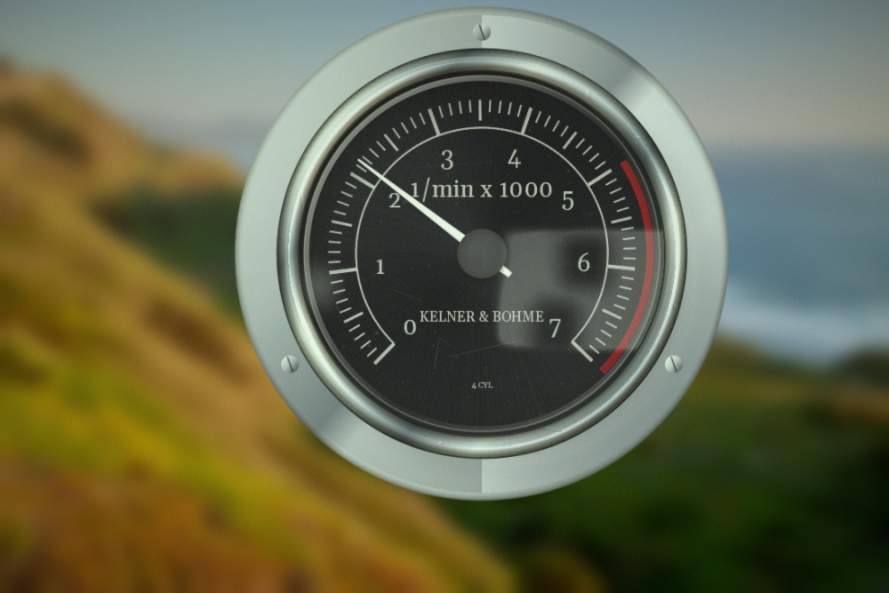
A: 2150 rpm
